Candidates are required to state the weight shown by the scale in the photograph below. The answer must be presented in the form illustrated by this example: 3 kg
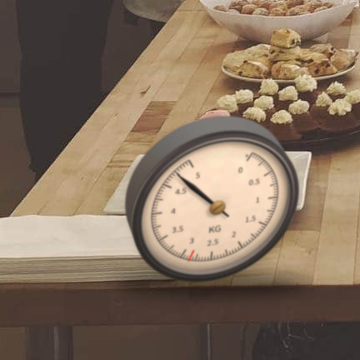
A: 4.75 kg
